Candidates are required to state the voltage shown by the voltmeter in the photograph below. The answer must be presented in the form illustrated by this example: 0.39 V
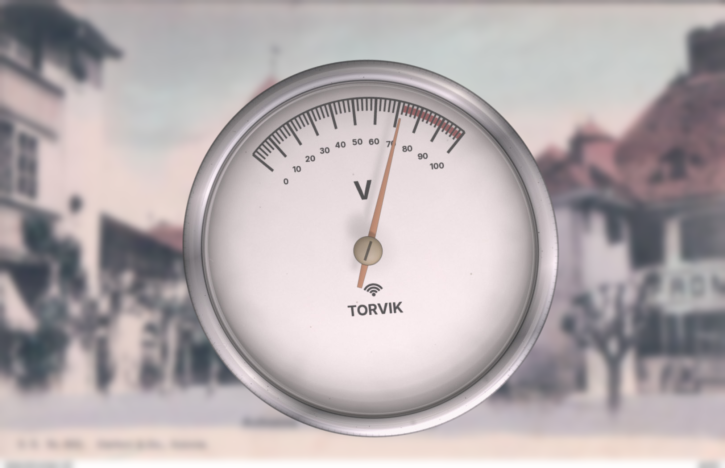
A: 72 V
